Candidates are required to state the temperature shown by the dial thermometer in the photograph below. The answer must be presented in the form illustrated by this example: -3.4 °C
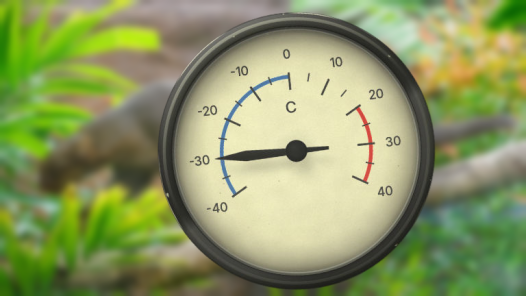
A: -30 °C
